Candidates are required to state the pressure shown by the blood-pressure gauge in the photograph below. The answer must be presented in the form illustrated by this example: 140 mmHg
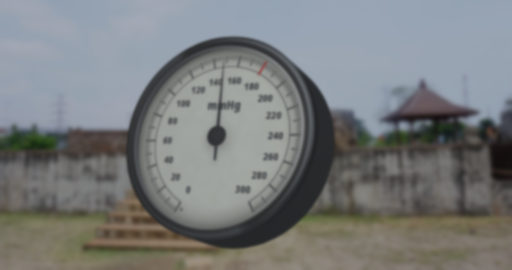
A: 150 mmHg
